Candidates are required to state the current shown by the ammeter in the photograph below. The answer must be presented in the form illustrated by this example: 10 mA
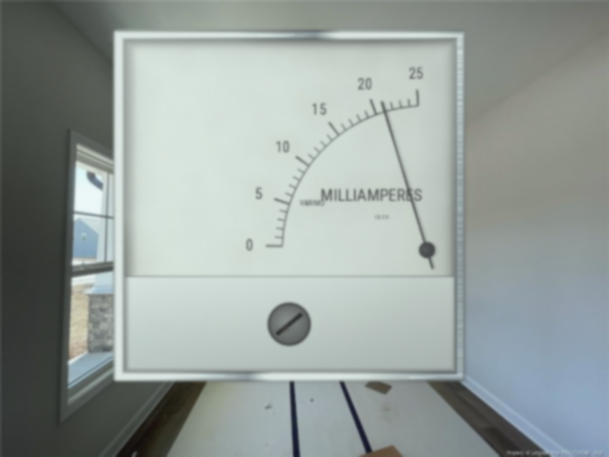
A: 21 mA
